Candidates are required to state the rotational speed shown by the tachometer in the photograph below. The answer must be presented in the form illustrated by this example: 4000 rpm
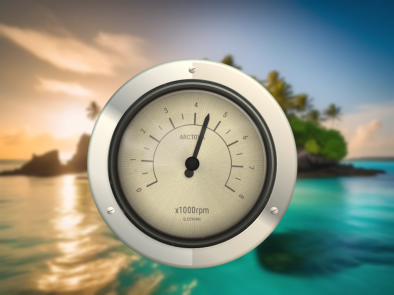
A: 4500 rpm
